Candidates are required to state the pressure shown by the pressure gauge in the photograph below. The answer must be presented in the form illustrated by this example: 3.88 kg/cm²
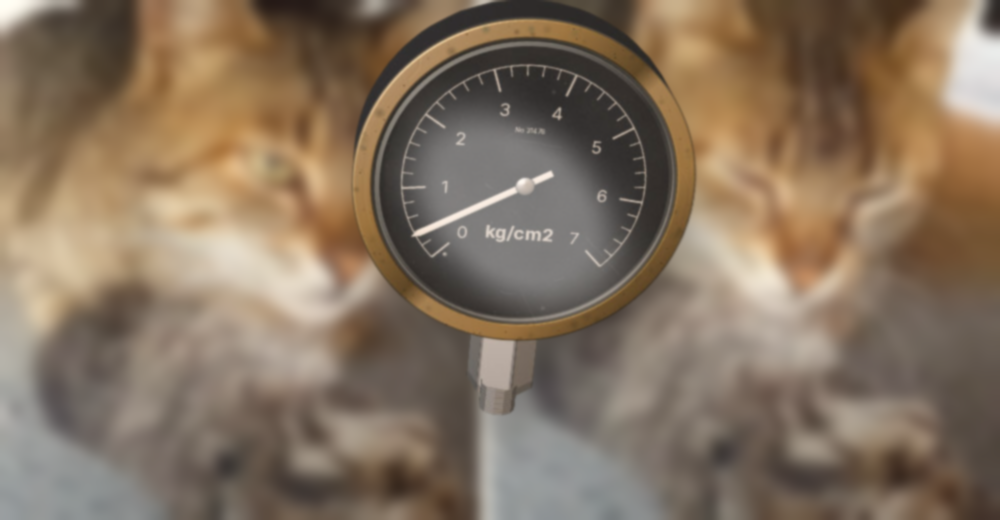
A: 0.4 kg/cm²
